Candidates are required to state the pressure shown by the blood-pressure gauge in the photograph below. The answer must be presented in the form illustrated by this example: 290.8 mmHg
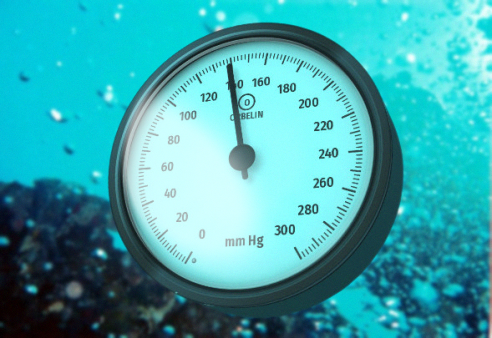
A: 140 mmHg
